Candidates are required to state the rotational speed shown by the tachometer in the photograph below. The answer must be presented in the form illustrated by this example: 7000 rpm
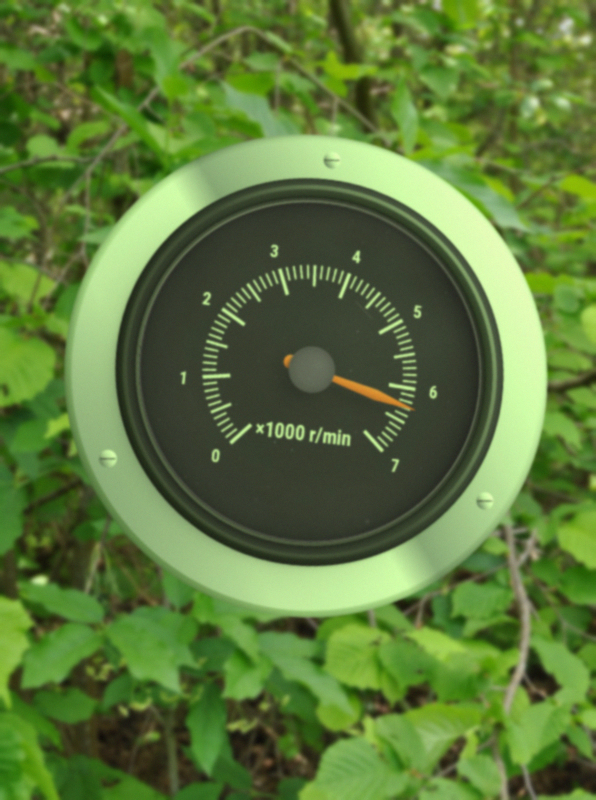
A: 6300 rpm
